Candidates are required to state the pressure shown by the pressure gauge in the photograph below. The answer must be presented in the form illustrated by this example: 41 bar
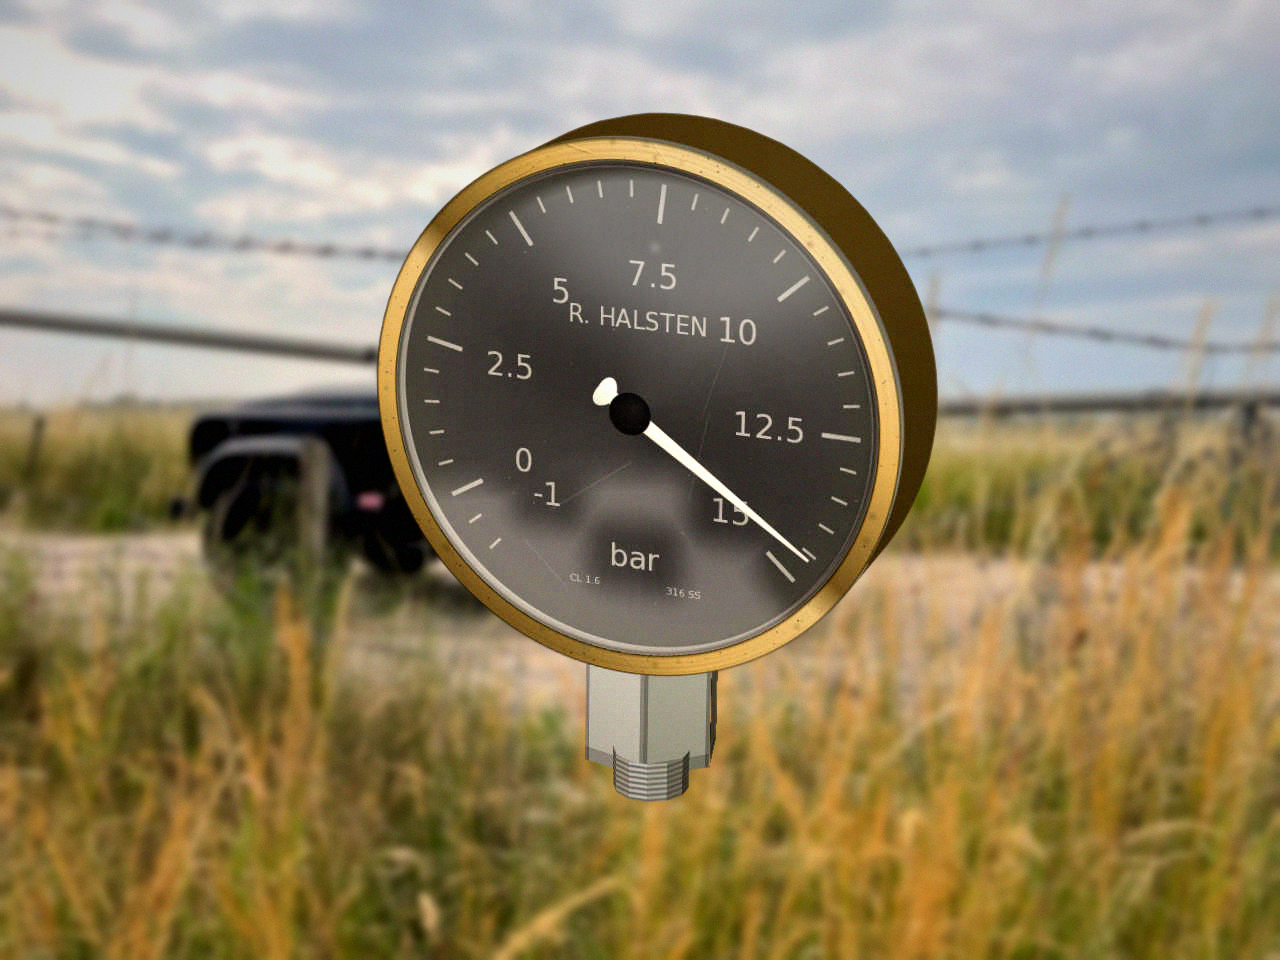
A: 14.5 bar
